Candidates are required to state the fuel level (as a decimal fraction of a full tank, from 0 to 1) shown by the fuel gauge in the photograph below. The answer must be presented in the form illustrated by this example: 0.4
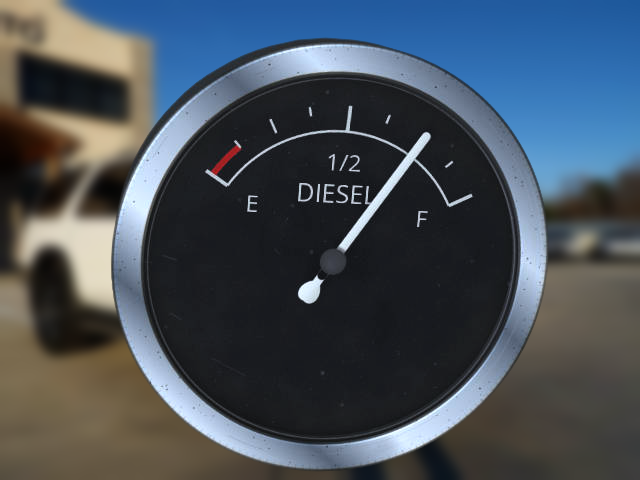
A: 0.75
